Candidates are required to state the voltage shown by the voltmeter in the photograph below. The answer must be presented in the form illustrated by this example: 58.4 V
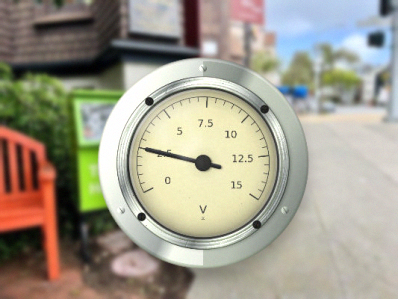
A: 2.5 V
